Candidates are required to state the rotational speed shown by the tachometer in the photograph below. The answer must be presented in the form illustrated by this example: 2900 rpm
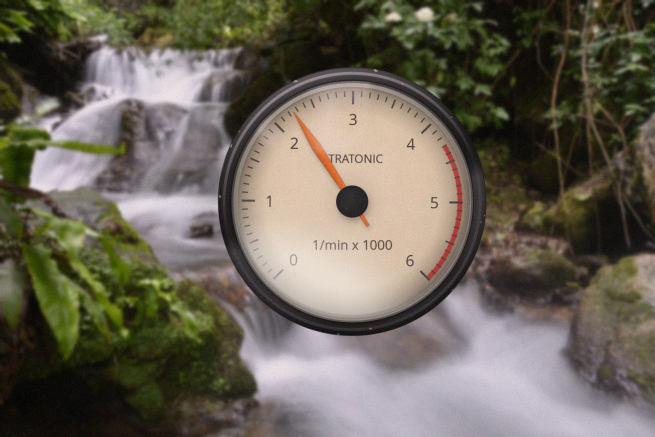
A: 2250 rpm
